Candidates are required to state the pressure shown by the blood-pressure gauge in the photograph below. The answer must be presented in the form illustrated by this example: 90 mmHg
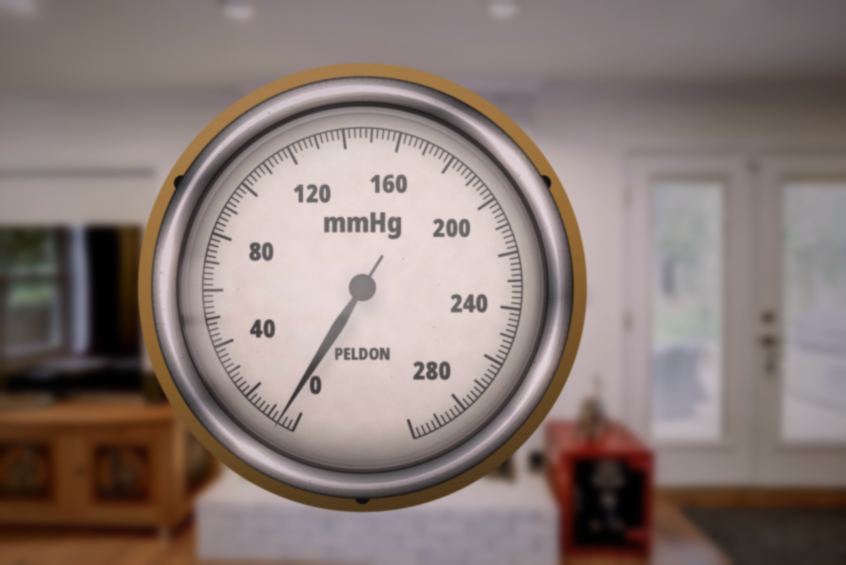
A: 6 mmHg
